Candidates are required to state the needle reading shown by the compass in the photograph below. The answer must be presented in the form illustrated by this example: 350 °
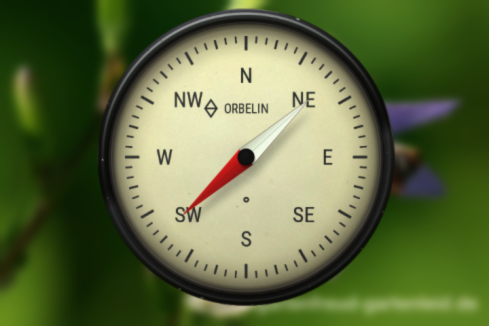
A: 227.5 °
